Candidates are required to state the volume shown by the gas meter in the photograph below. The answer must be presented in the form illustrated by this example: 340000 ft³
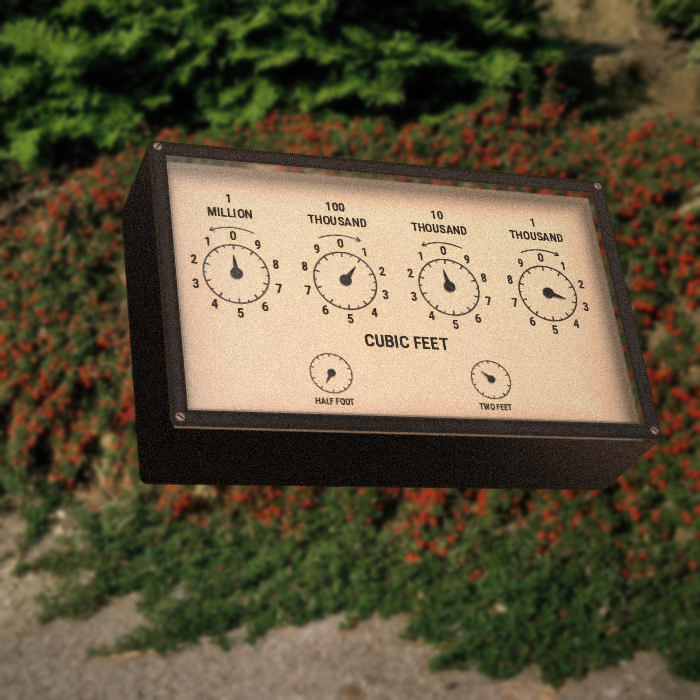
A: 10300 ft³
